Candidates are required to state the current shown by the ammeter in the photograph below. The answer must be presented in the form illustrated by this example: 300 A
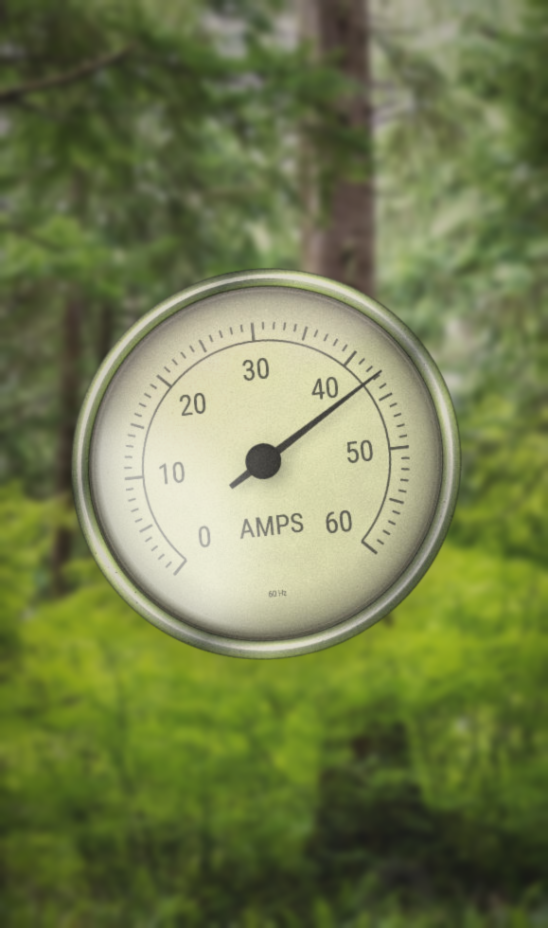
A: 43 A
